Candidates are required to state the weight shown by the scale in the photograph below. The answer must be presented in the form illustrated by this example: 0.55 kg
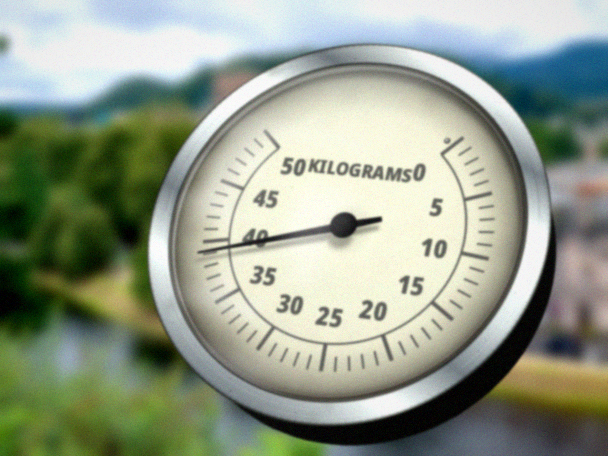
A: 39 kg
